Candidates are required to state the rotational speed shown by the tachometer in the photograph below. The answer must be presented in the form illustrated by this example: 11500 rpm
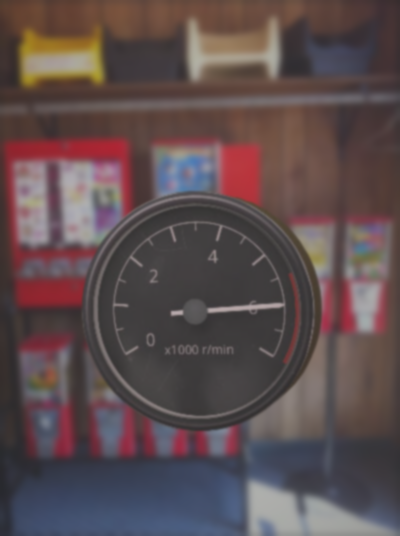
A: 6000 rpm
